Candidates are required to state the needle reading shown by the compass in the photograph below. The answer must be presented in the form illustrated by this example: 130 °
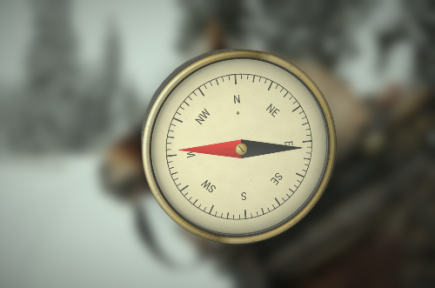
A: 275 °
